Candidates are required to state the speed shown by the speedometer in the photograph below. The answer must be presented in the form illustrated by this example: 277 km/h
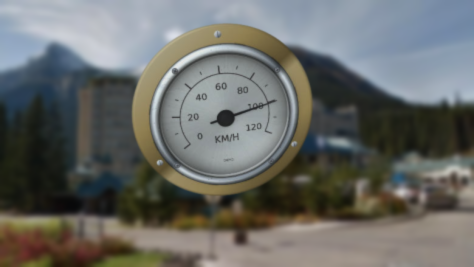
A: 100 km/h
